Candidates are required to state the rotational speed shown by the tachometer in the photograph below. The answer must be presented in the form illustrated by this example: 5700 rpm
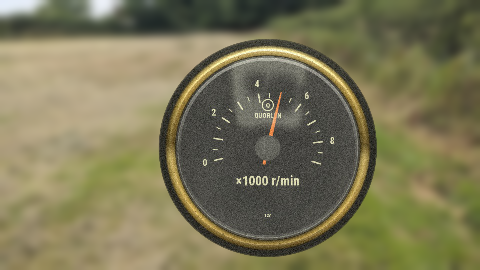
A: 5000 rpm
